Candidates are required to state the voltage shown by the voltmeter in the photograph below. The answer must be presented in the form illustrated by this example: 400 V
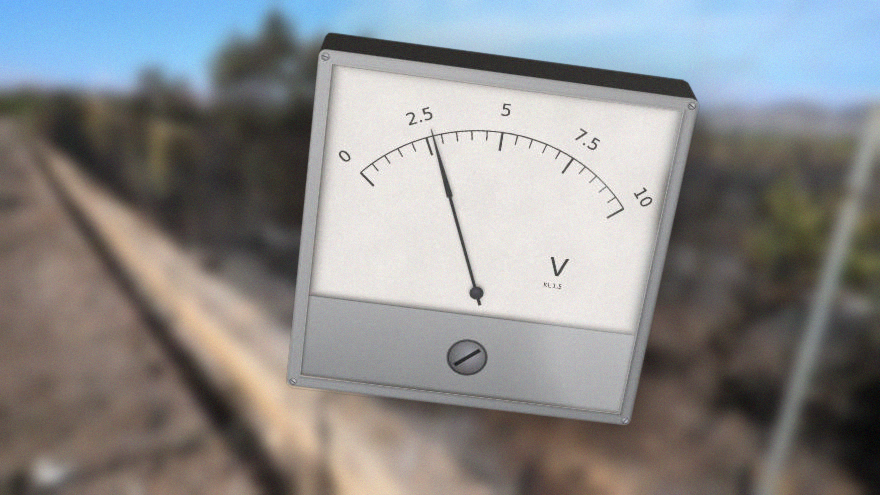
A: 2.75 V
